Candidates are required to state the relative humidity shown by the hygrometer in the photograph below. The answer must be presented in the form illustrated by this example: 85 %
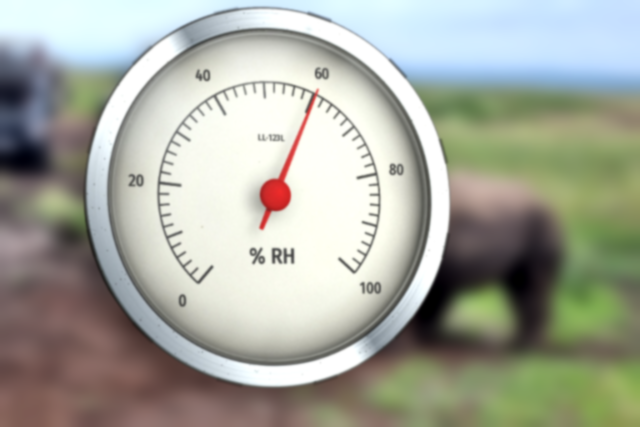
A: 60 %
